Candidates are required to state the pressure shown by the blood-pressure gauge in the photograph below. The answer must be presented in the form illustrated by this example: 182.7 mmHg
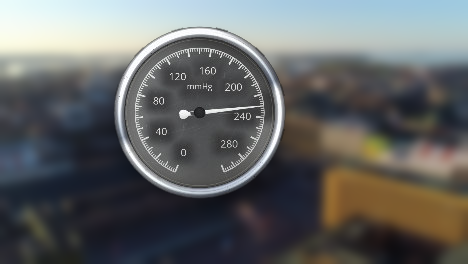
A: 230 mmHg
